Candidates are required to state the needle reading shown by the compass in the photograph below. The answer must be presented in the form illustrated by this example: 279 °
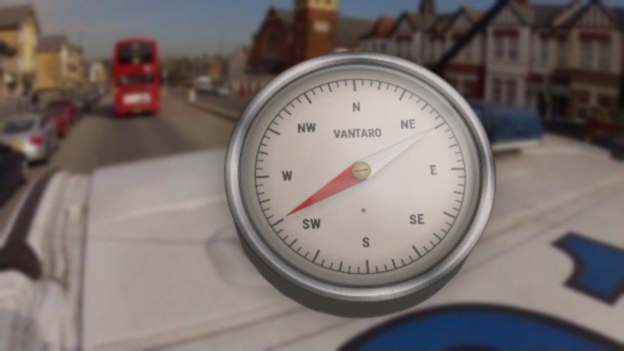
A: 240 °
